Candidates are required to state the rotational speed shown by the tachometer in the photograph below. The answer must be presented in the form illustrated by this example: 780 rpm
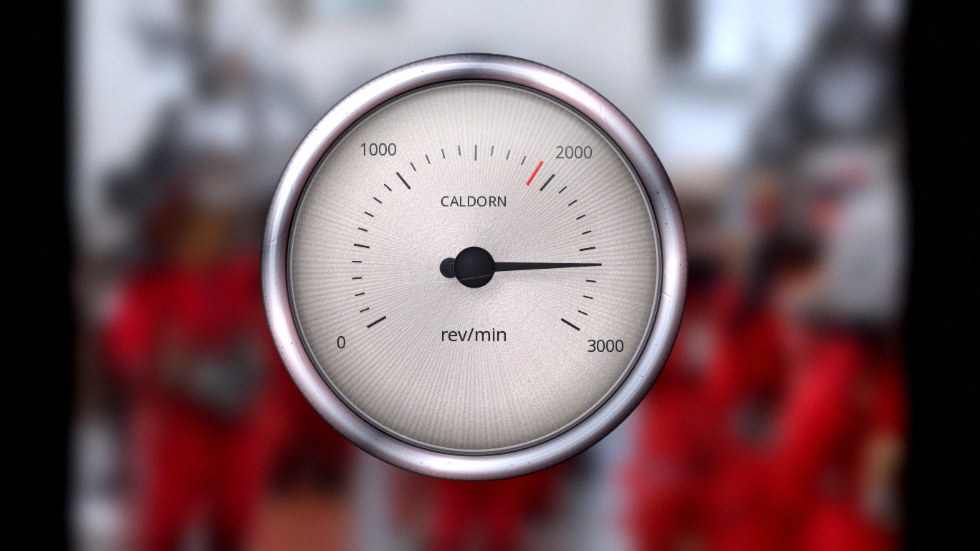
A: 2600 rpm
